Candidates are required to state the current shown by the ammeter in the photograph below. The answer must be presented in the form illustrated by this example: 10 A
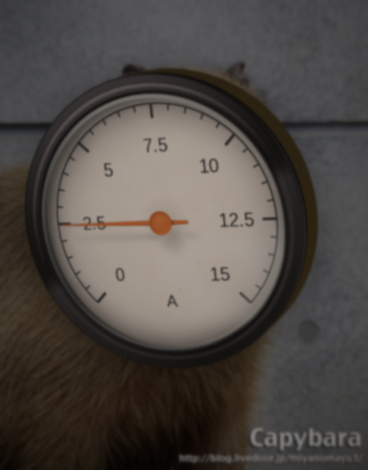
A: 2.5 A
